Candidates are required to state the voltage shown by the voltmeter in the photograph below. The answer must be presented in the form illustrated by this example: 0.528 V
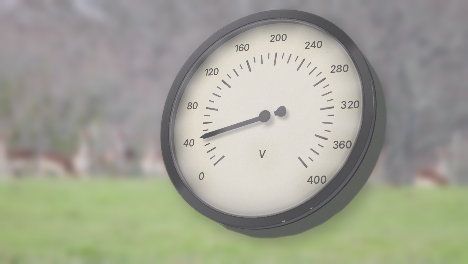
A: 40 V
